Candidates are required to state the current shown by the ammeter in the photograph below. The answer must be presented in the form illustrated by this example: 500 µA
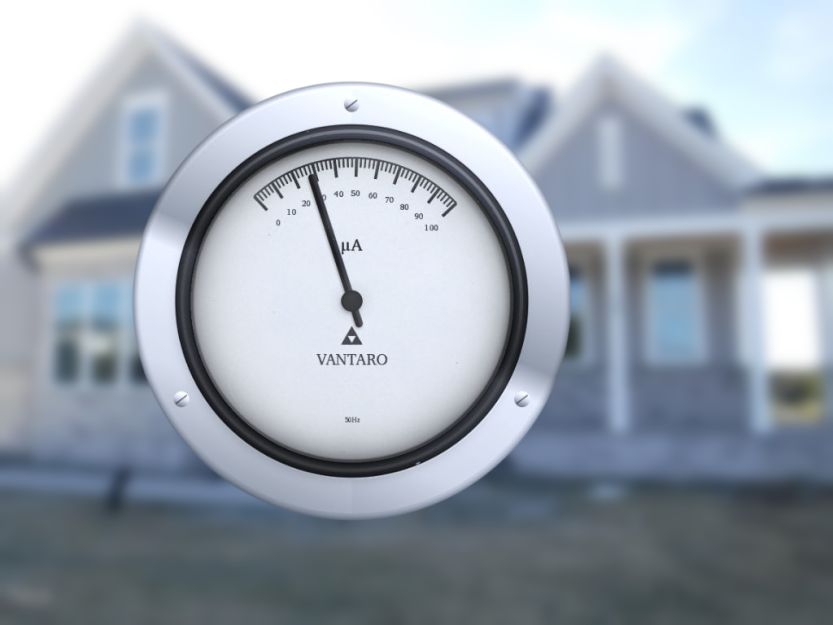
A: 28 µA
